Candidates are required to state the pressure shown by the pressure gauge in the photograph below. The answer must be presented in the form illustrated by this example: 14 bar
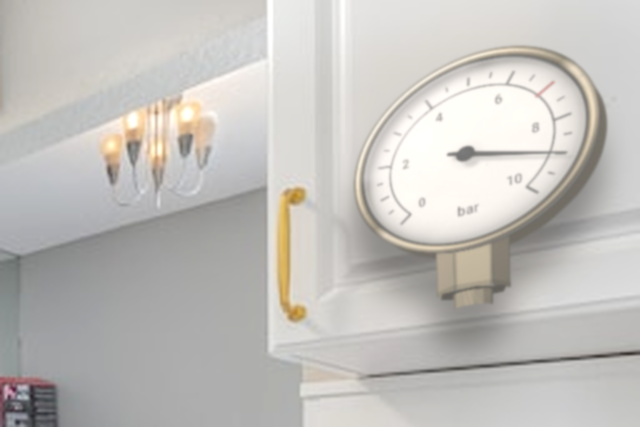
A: 9 bar
